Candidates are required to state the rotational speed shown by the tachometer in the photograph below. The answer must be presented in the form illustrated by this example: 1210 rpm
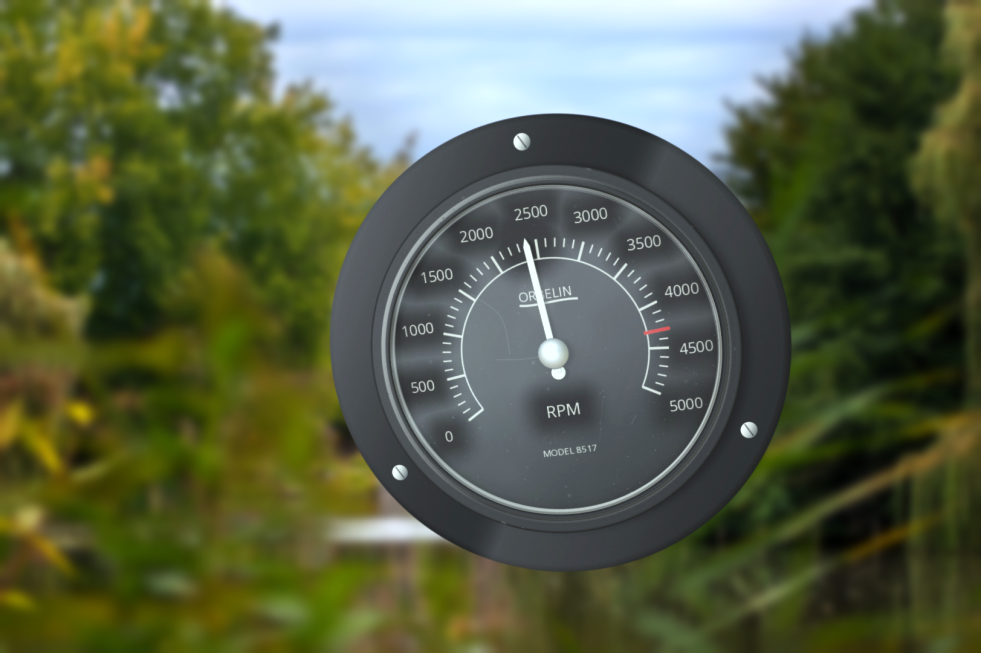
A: 2400 rpm
